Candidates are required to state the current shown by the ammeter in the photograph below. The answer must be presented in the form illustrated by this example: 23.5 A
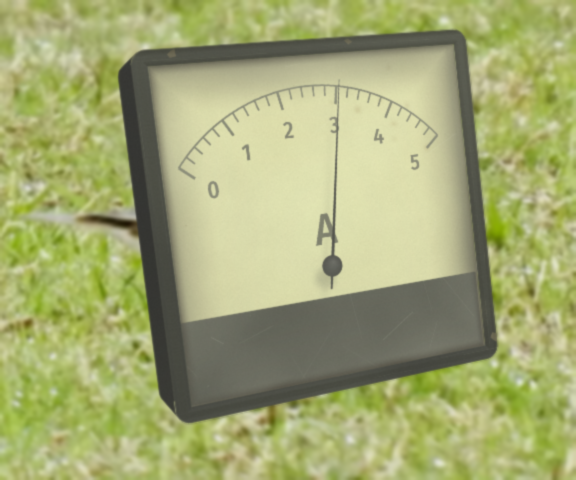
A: 3 A
